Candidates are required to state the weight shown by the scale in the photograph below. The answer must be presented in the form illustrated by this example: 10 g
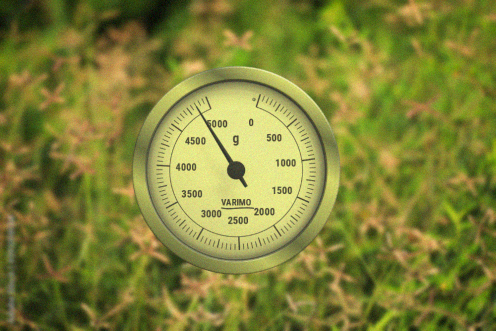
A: 4850 g
